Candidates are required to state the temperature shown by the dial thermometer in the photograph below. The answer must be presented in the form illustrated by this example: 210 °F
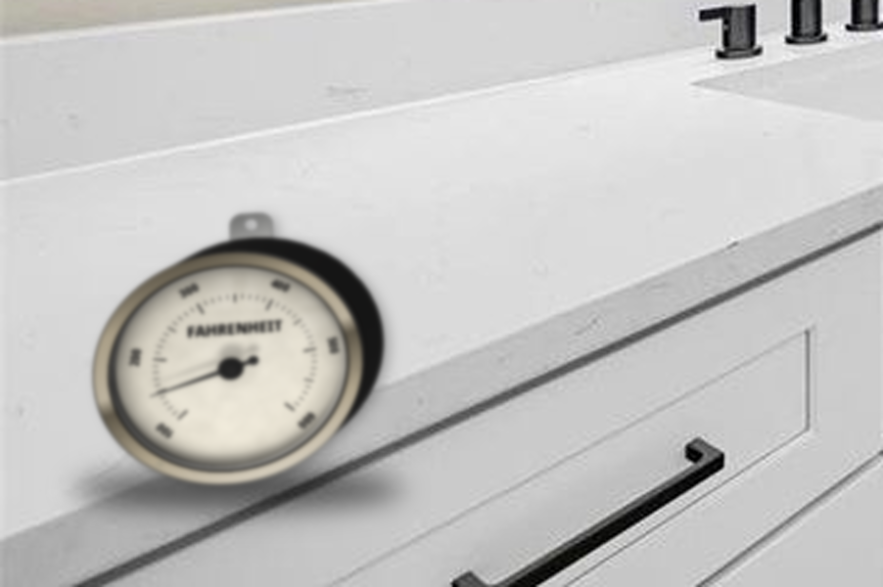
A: 150 °F
